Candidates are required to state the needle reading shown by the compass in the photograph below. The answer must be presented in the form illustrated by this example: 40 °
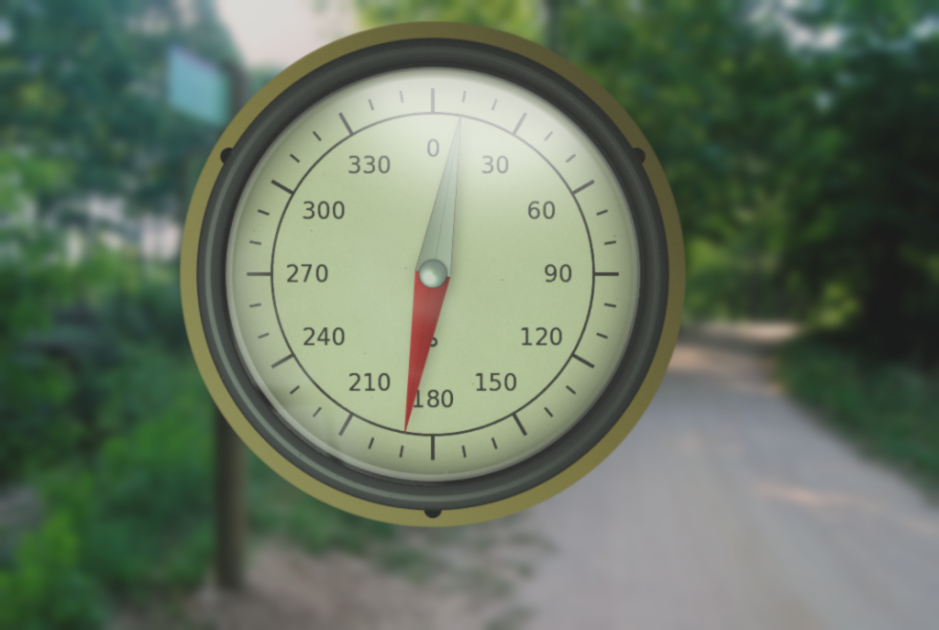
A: 190 °
